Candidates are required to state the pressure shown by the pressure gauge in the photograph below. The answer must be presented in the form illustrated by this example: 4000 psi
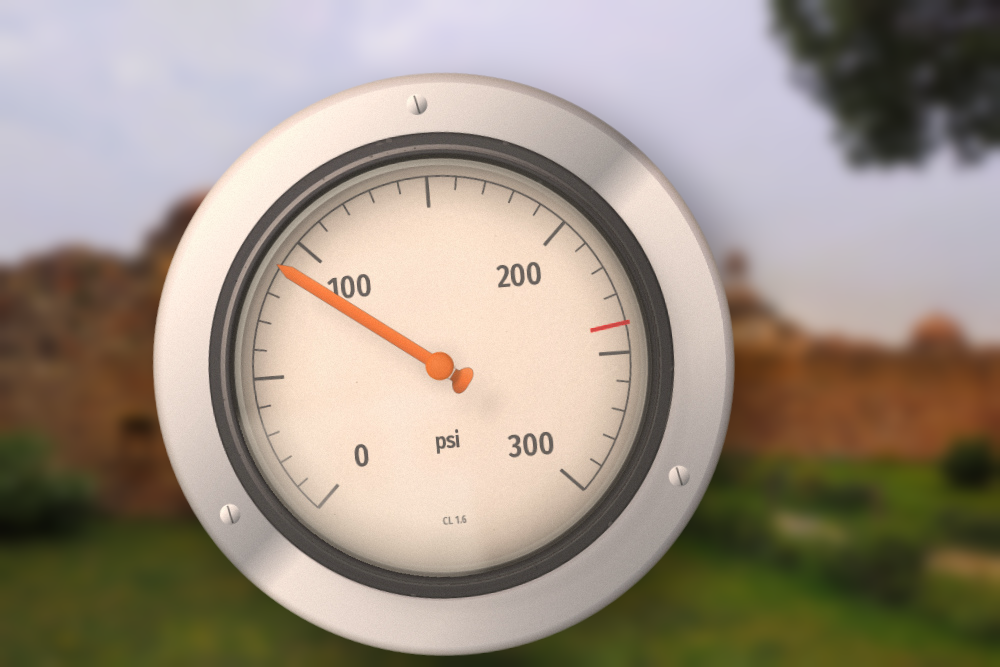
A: 90 psi
